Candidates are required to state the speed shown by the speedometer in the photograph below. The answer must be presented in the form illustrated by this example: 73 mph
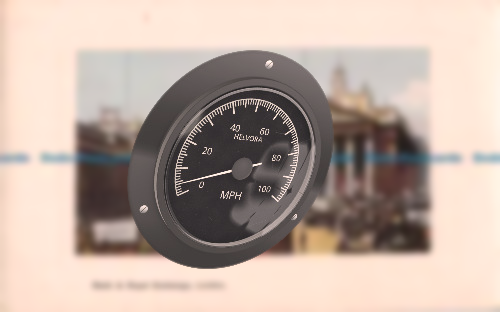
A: 5 mph
